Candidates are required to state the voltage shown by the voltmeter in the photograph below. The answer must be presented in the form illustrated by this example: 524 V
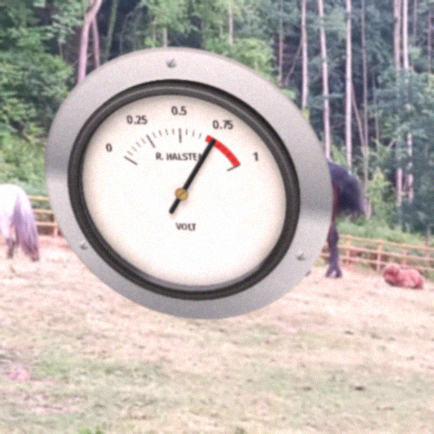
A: 0.75 V
